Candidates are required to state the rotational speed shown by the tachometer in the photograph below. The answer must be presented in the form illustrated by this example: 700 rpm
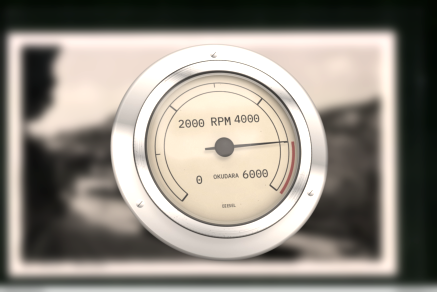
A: 5000 rpm
